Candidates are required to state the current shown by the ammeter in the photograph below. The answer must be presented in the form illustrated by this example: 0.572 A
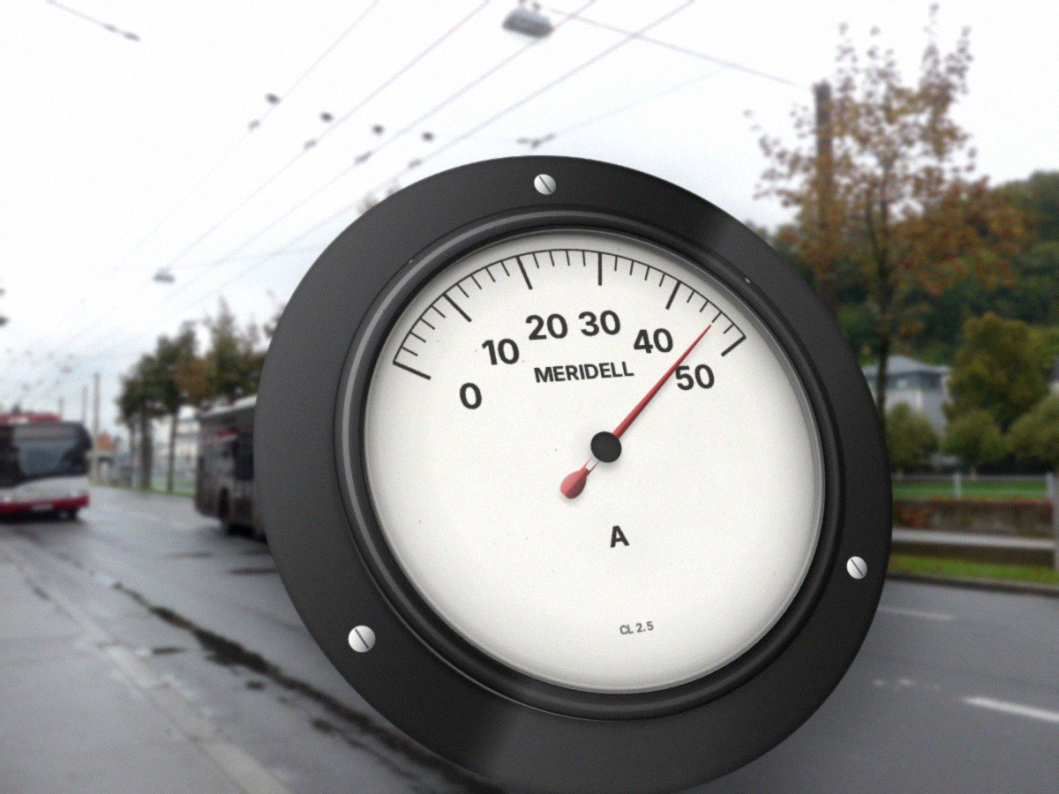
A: 46 A
